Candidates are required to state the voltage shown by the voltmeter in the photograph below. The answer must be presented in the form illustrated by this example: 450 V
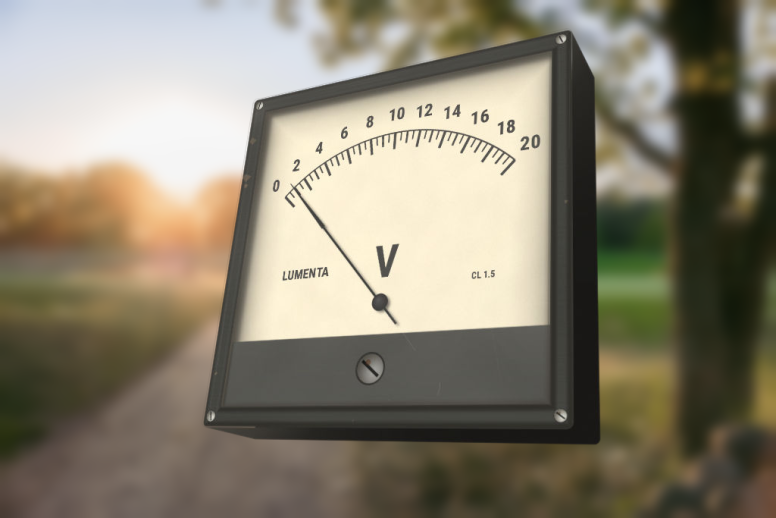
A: 1 V
